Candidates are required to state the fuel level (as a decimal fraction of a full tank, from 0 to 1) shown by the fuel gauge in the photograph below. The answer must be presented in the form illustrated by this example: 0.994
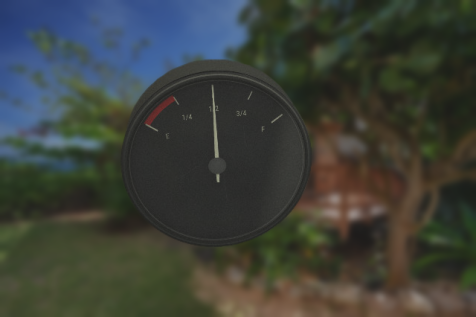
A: 0.5
